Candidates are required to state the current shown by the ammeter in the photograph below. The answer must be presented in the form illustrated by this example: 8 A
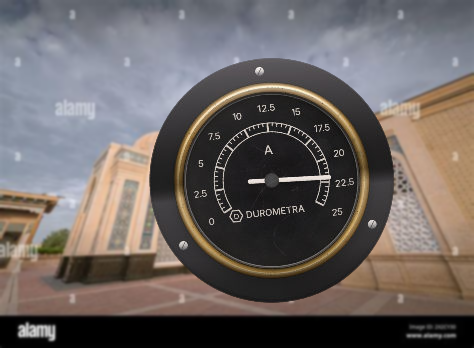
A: 22 A
